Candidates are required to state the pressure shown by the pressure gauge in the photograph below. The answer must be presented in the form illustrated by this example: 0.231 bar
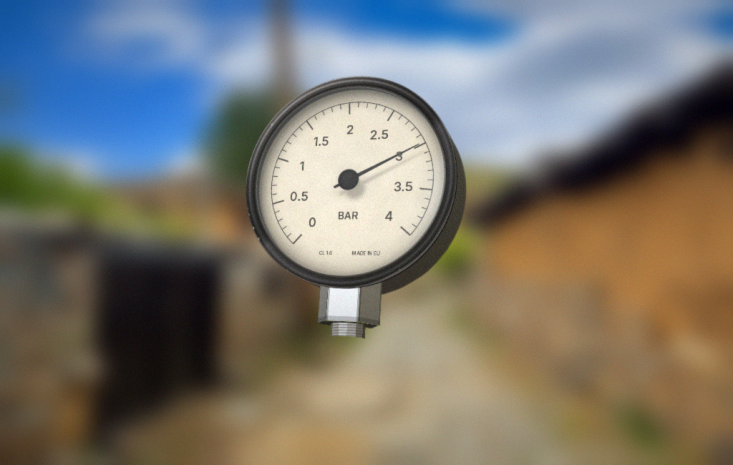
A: 3 bar
